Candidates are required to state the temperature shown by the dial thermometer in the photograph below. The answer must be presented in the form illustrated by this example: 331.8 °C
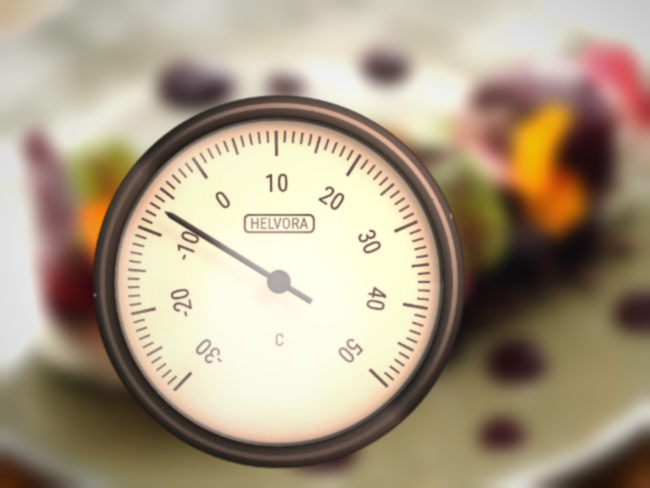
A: -7 °C
